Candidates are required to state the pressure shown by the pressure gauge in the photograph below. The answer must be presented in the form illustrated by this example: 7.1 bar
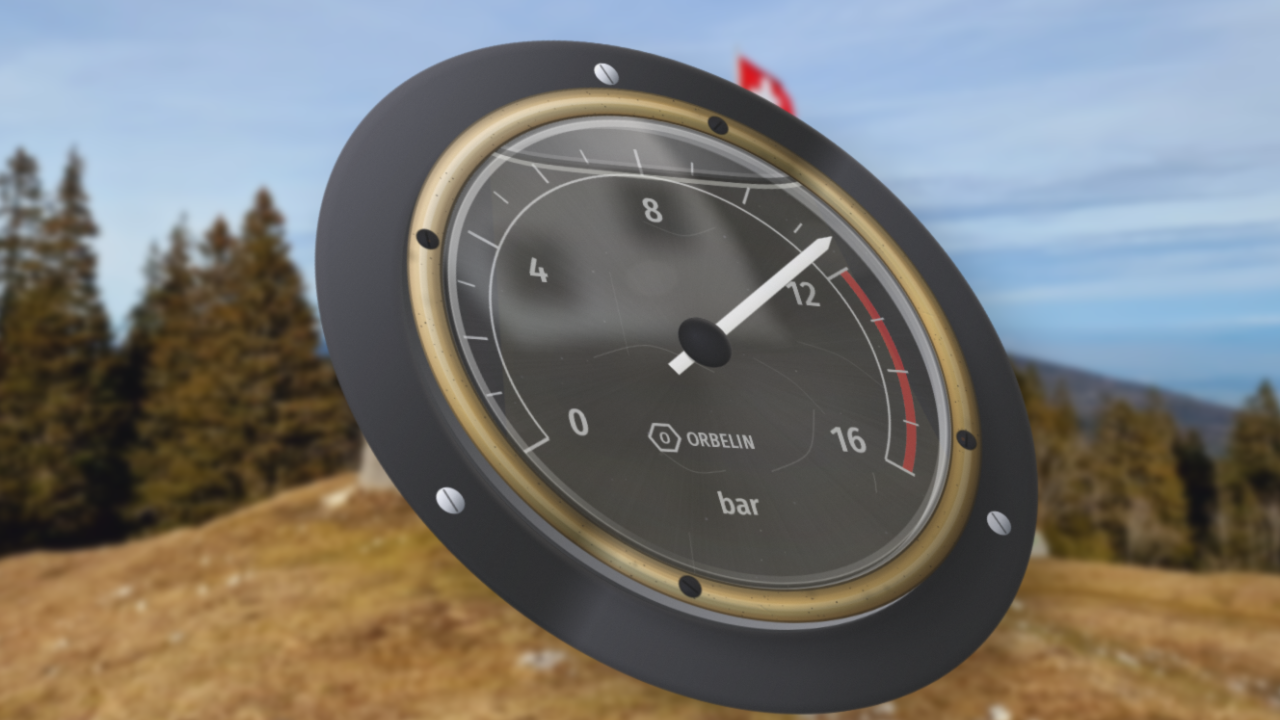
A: 11.5 bar
